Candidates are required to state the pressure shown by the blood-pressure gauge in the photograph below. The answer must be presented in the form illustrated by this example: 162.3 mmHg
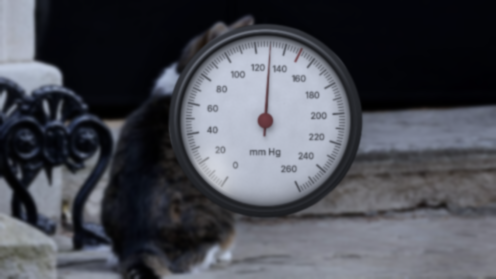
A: 130 mmHg
